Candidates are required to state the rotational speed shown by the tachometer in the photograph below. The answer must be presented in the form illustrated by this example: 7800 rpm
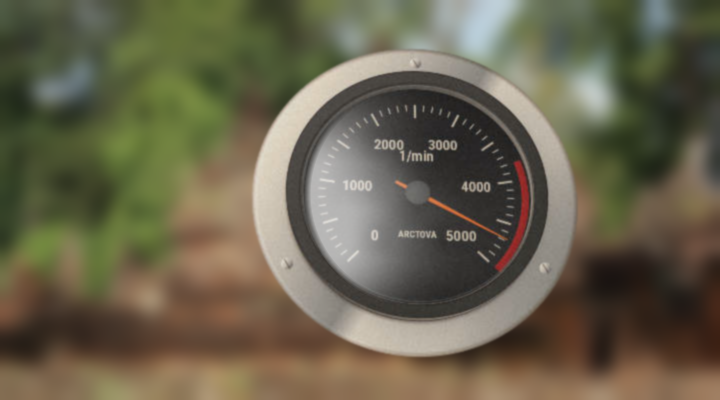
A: 4700 rpm
